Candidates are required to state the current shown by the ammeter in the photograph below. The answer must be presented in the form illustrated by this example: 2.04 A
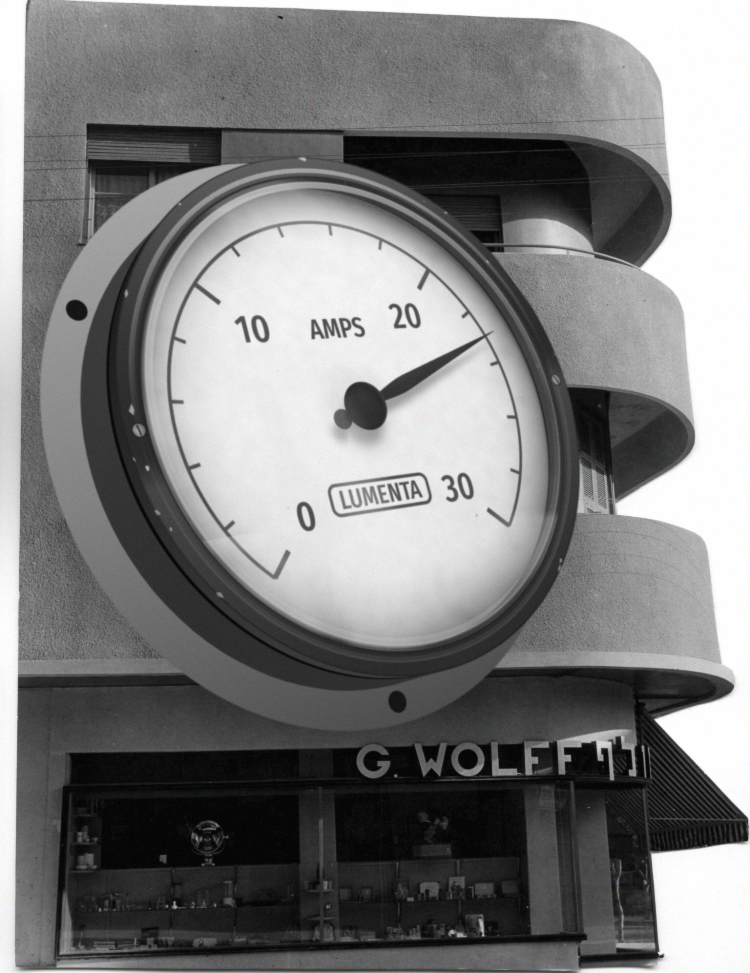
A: 23 A
